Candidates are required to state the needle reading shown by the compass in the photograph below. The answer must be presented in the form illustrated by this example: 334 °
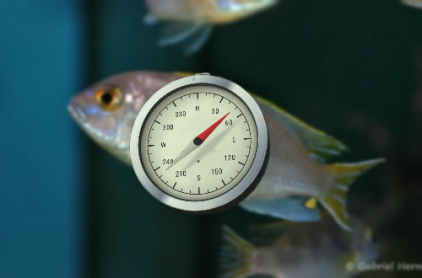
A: 50 °
